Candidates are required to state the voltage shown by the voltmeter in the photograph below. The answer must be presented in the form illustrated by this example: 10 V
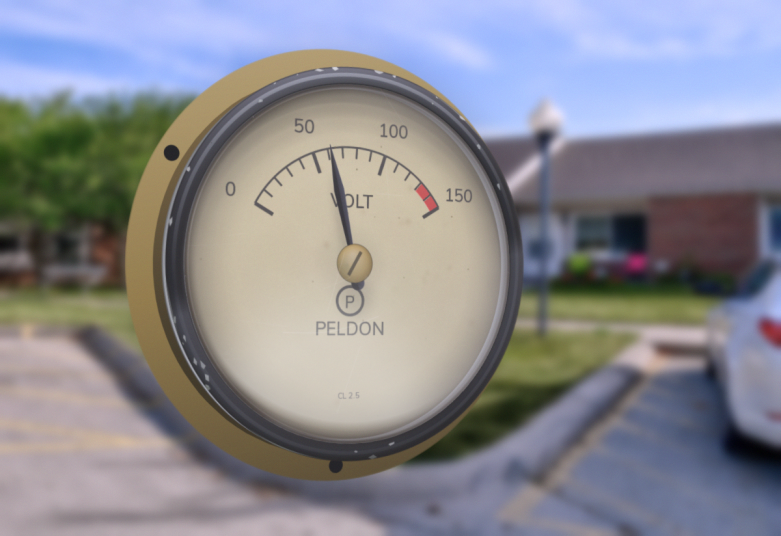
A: 60 V
